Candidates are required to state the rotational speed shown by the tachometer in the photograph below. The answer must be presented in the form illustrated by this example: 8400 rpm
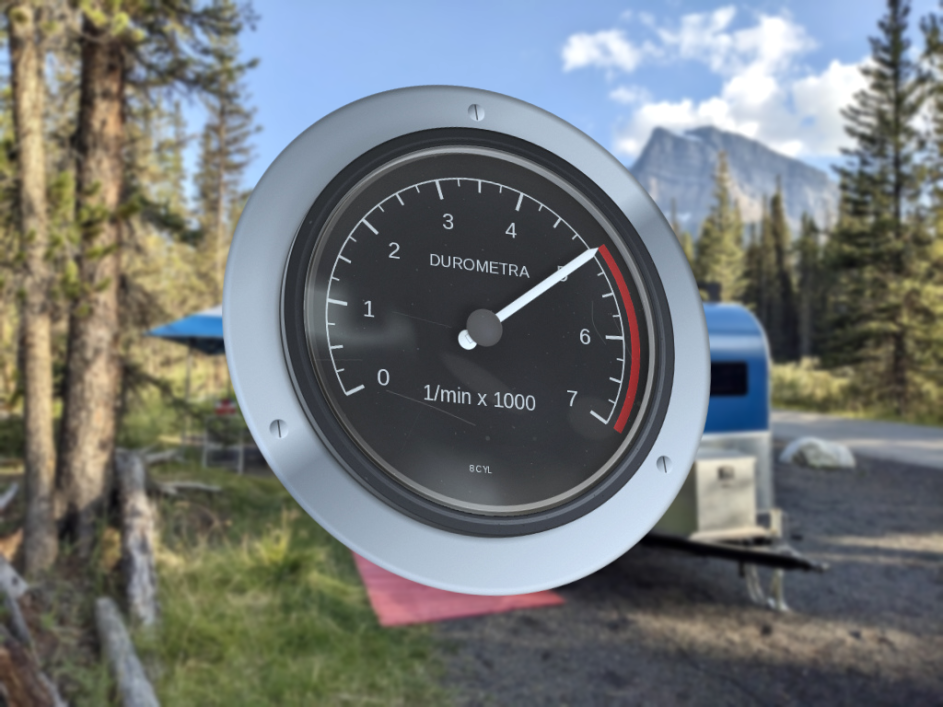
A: 5000 rpm
